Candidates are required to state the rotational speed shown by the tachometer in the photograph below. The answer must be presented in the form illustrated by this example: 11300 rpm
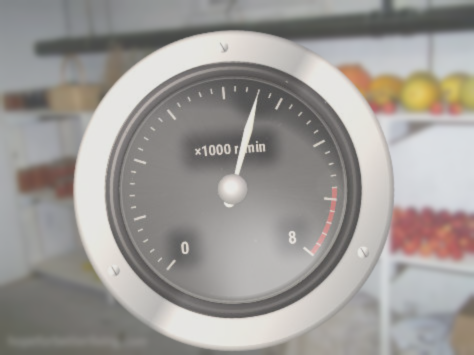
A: 4600 rpm
